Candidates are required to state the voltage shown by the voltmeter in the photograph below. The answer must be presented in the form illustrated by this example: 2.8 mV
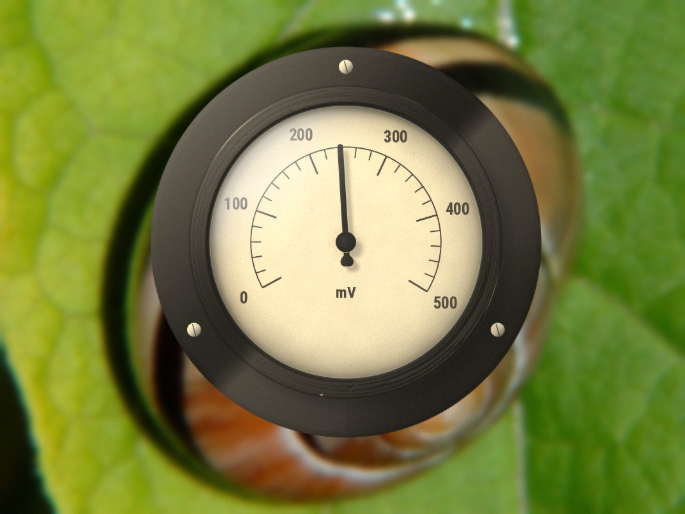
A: 240 mV
